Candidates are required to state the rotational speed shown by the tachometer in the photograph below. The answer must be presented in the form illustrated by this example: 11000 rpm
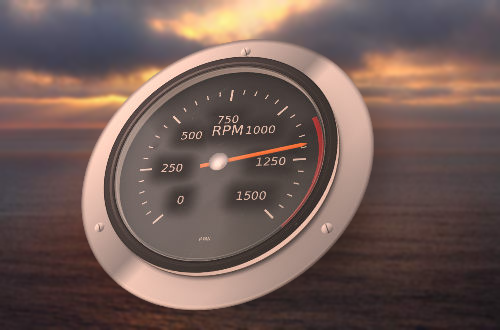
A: 1200 rpm
